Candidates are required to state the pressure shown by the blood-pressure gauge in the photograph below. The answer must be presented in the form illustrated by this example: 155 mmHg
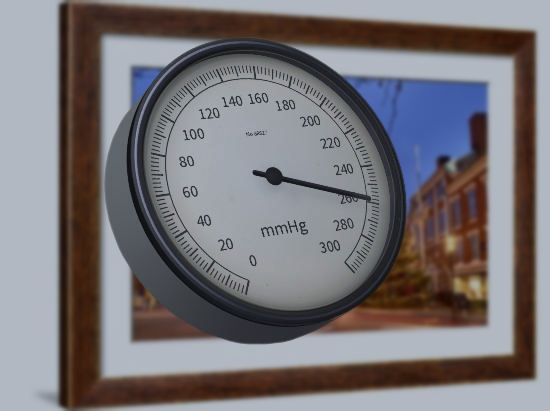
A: 260 mmHg
